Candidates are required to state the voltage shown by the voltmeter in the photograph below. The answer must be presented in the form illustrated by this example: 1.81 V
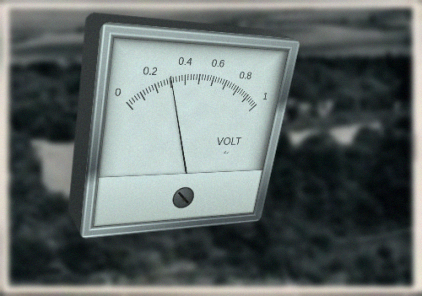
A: 0.3 V
